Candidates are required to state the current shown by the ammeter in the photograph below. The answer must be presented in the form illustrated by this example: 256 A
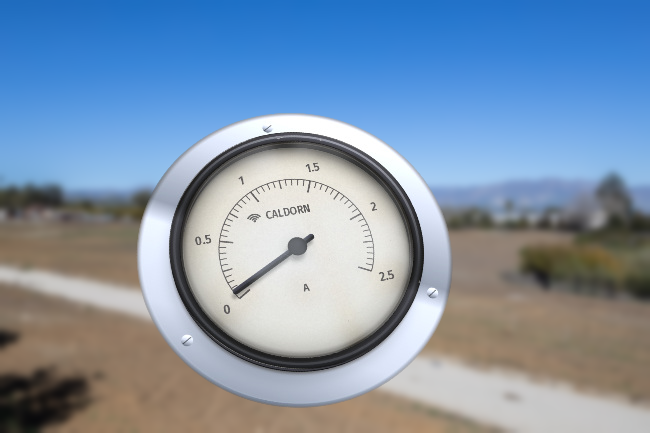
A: 0.05 A
